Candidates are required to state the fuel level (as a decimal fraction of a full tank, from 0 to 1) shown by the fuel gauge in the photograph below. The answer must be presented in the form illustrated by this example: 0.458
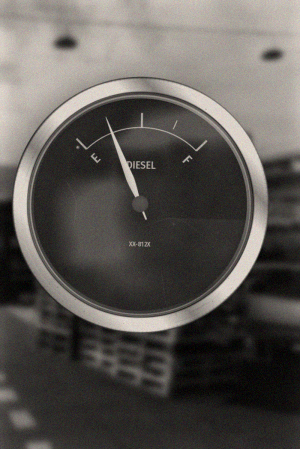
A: 0.25
